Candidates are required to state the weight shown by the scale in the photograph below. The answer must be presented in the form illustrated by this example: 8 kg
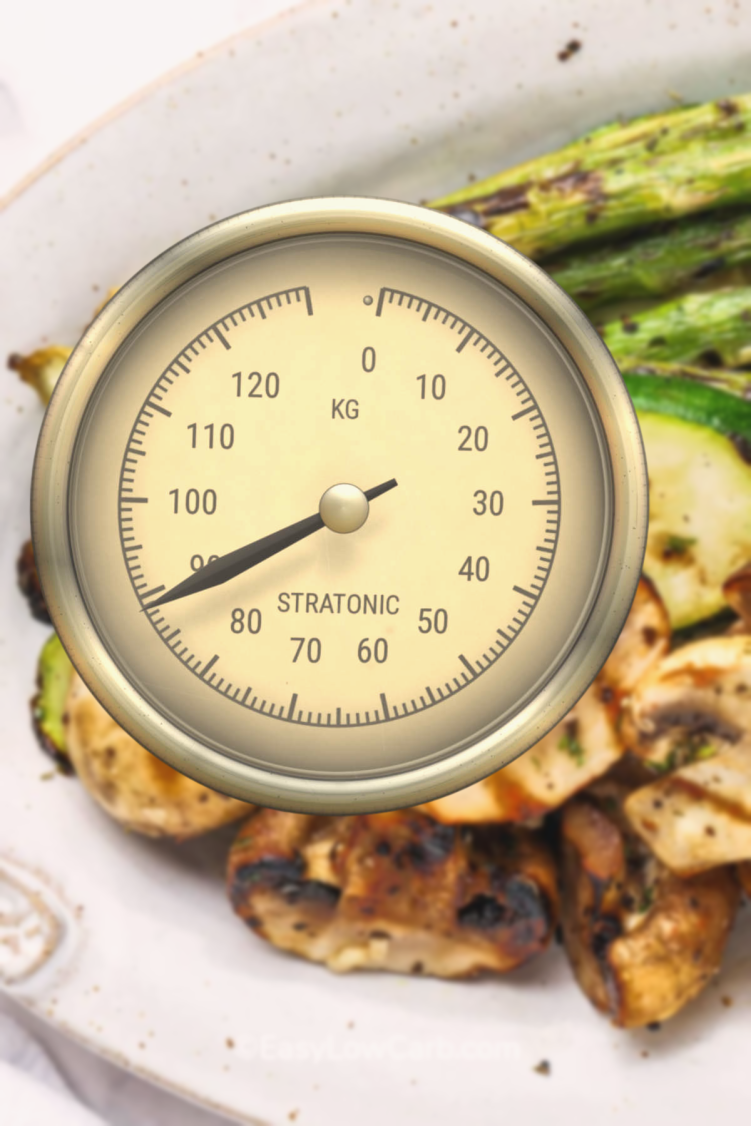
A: 89 kg
